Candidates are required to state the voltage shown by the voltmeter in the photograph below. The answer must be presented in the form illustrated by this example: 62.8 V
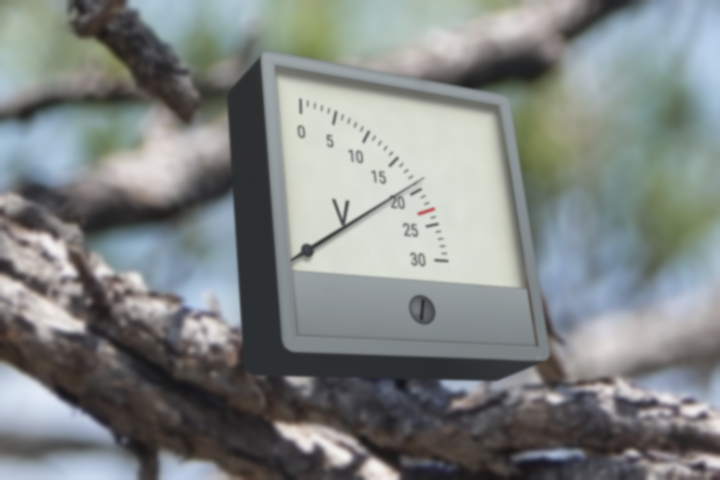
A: 19 V
